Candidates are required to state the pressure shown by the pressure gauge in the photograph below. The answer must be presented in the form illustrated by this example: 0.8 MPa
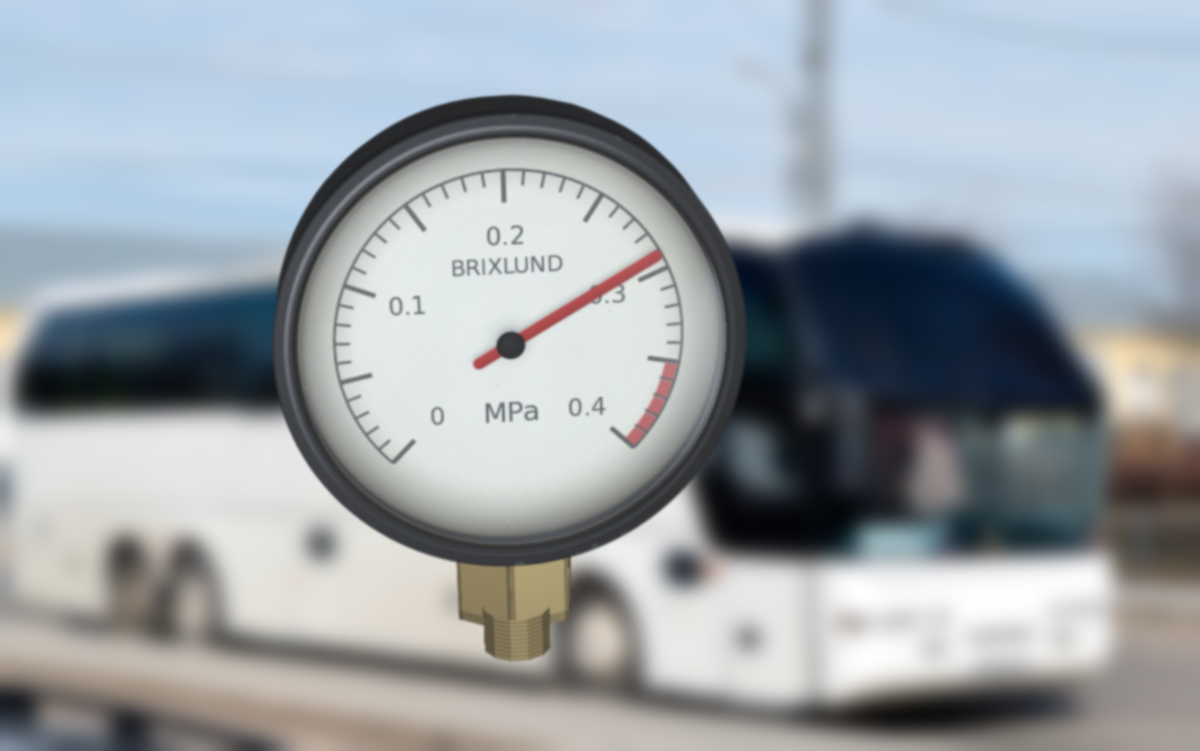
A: 0.29 MPa
